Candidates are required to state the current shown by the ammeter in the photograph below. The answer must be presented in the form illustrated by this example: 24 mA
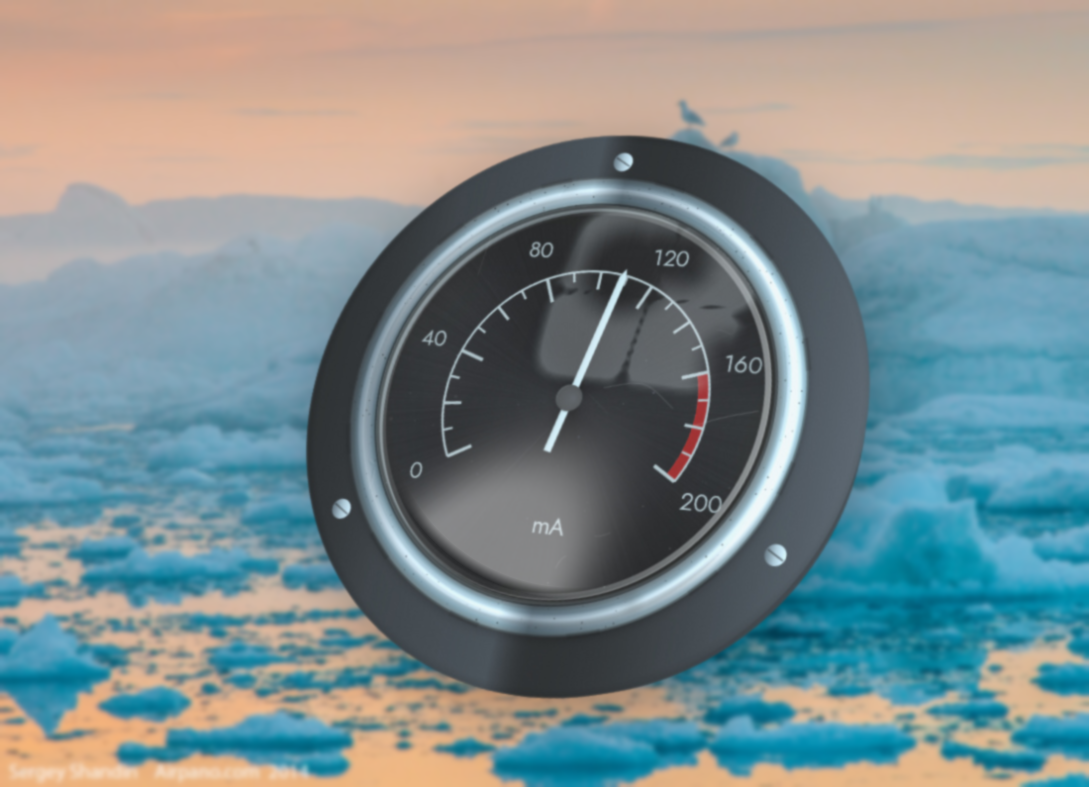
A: 110 mA
